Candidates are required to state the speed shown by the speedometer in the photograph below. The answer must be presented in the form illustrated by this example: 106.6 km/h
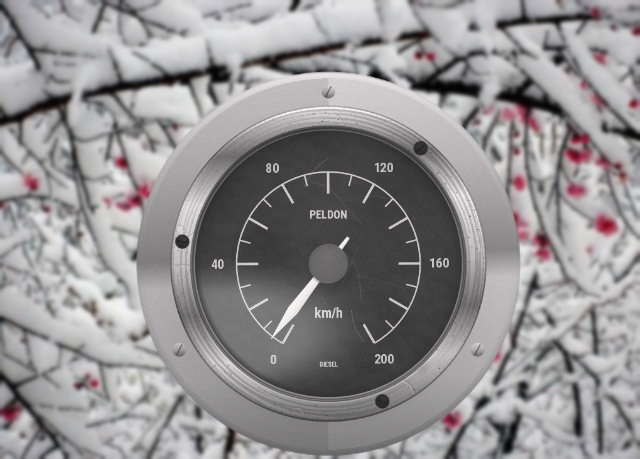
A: 5 km/h
